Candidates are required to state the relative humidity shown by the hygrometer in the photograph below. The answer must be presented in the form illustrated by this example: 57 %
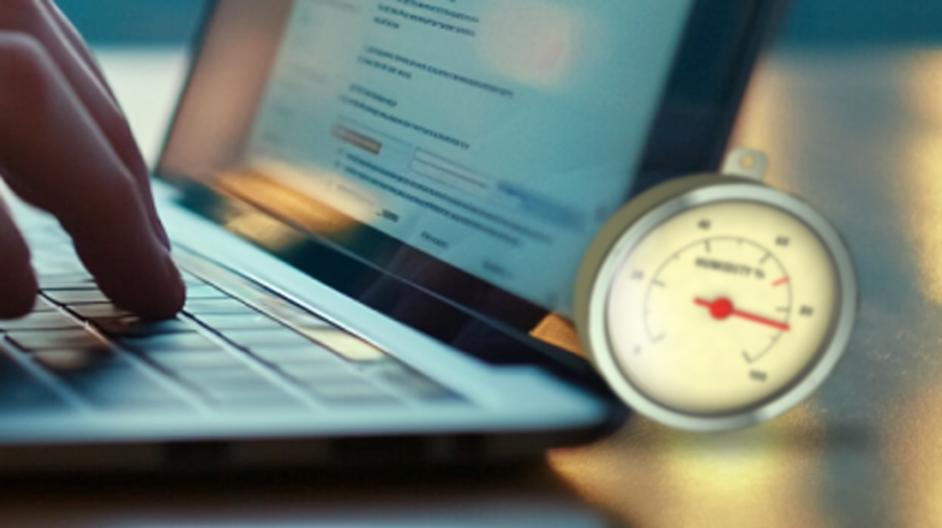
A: 85 %
